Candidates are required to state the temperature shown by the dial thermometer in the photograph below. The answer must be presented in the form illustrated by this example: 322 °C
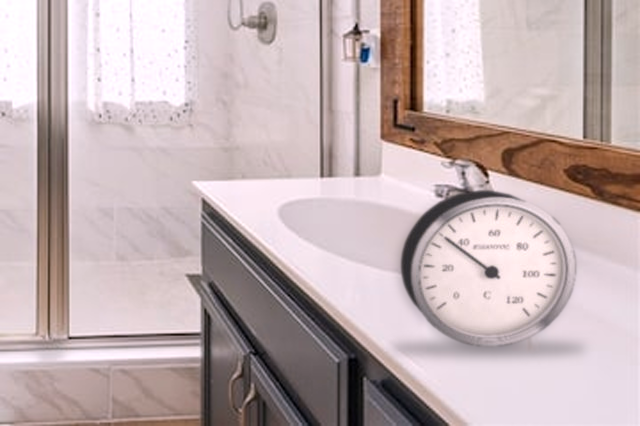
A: 35 °C
